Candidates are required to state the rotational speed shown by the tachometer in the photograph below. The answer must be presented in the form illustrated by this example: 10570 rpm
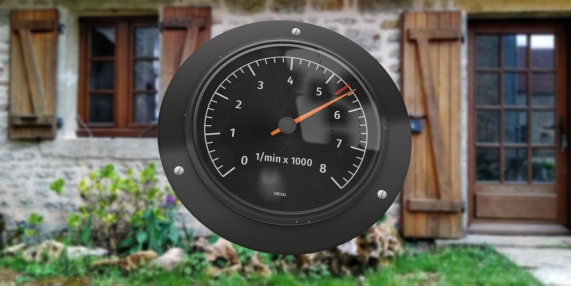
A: 5600 rpm
